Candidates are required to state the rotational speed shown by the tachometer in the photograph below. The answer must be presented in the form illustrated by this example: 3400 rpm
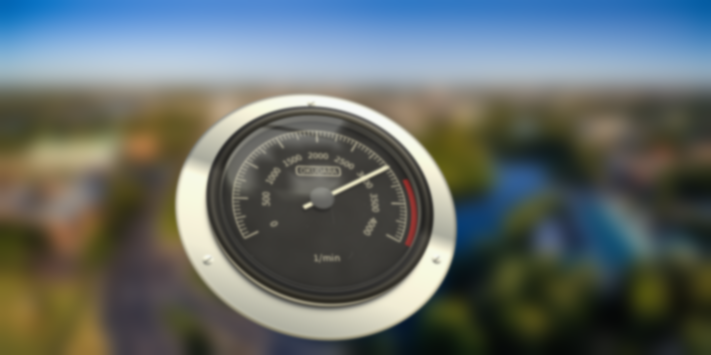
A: 3000 rpm
